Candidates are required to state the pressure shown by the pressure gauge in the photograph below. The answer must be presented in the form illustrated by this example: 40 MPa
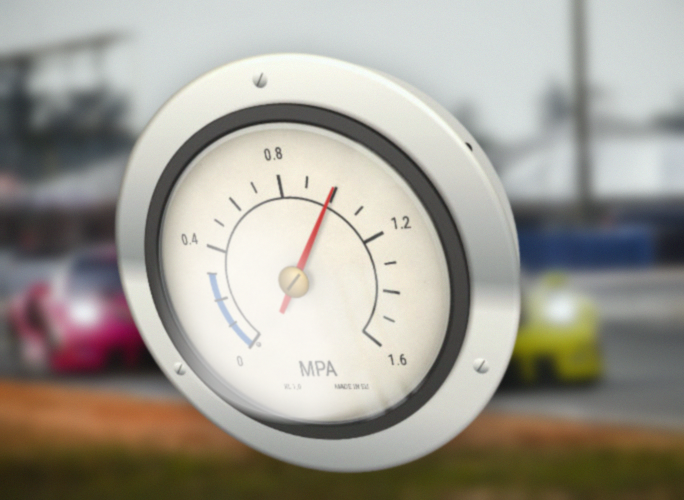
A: 1 MPa
